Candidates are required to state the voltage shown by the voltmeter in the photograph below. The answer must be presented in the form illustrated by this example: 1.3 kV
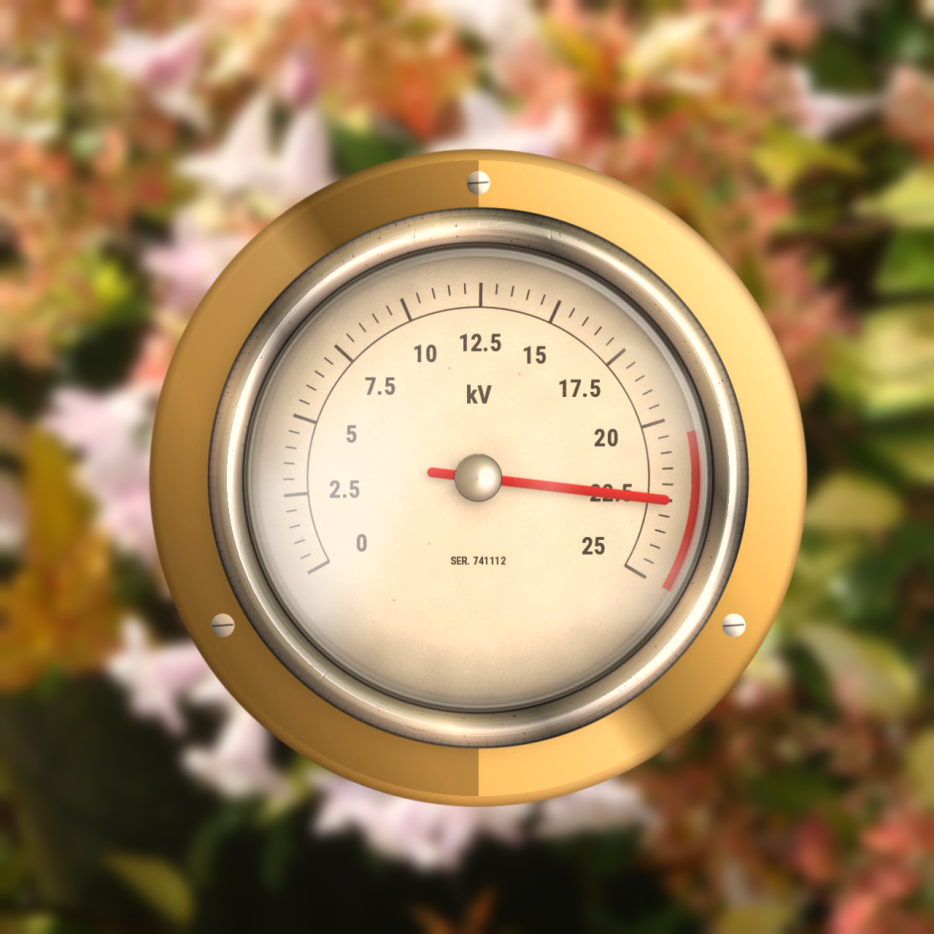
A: 22.5 kV
